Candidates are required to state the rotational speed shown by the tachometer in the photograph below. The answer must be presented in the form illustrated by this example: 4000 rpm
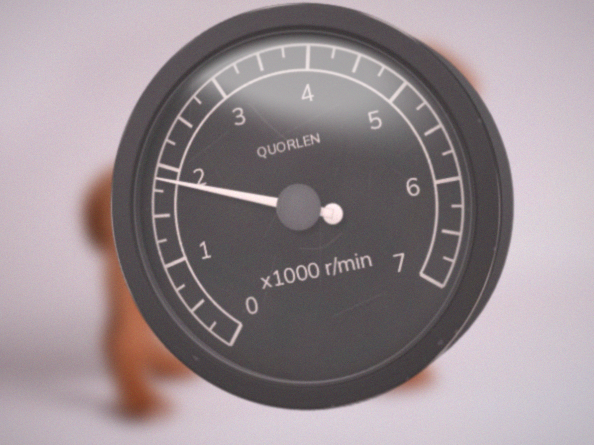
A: 1875 rpm
